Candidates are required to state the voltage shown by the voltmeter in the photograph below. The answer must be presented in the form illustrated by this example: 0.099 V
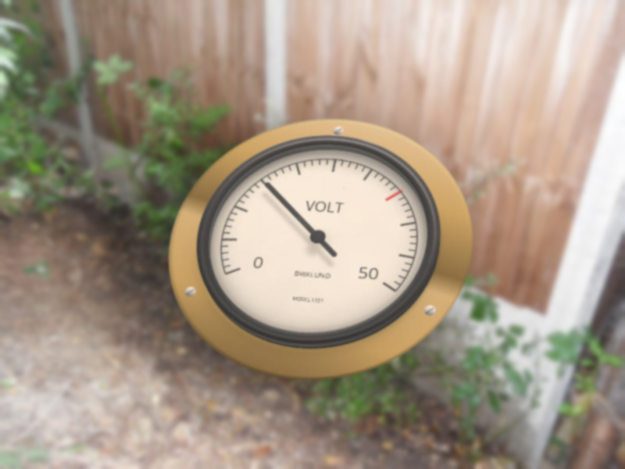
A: 15 V
